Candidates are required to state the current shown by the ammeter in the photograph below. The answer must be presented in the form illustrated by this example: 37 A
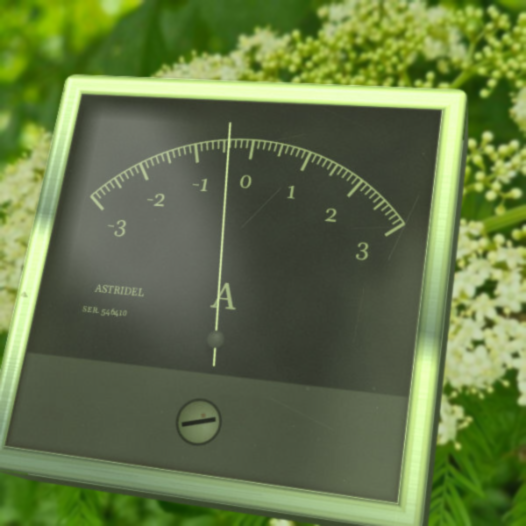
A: -0.4 A
